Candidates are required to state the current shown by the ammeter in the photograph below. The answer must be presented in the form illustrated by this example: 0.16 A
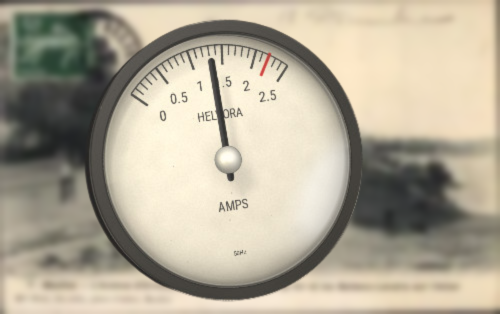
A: 1.3 A
